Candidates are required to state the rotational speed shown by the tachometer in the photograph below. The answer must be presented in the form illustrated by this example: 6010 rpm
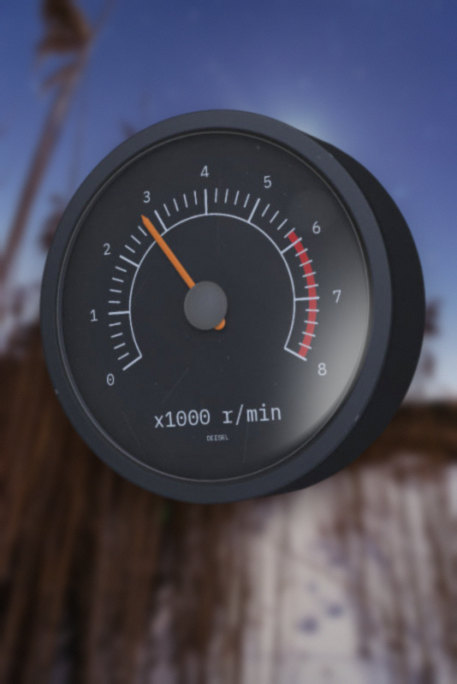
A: 2800 rpm
